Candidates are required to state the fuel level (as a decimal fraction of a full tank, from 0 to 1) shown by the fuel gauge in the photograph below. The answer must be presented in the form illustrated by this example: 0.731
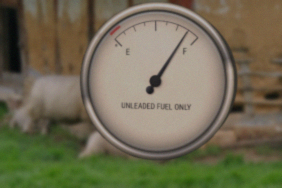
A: 0.875
